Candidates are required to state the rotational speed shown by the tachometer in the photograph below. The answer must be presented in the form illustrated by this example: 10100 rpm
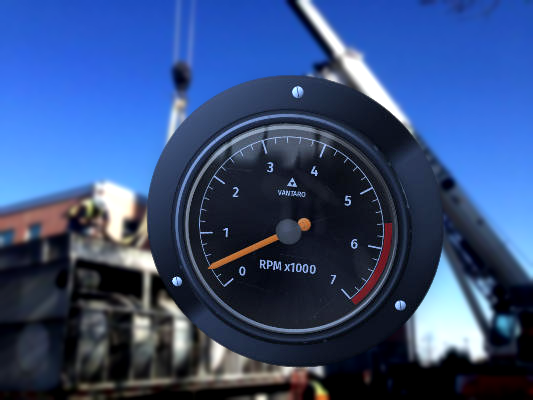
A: 400 rpm
